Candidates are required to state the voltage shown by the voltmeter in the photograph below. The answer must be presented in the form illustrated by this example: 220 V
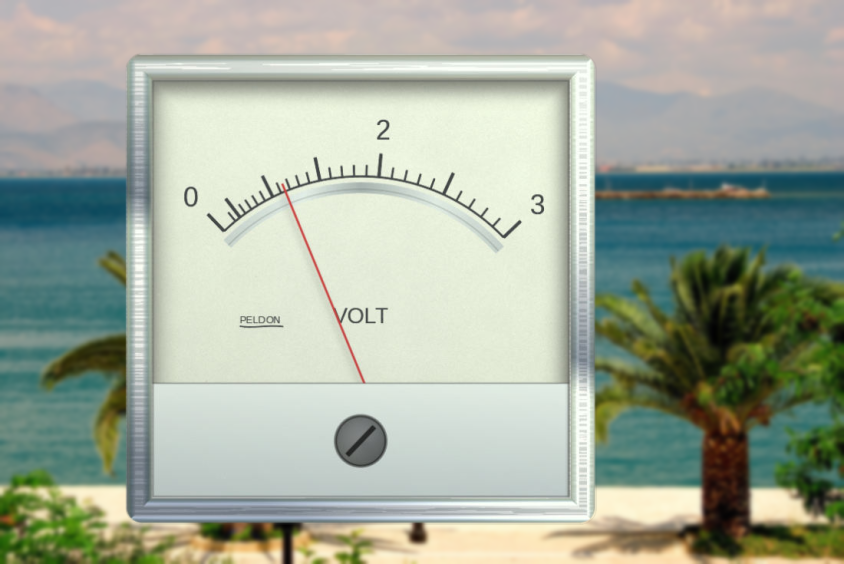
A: 1.15 V
